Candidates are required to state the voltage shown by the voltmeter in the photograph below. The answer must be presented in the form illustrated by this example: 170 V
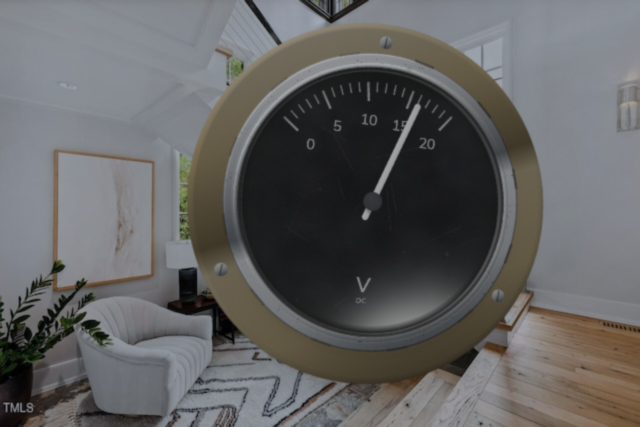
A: 16 V
